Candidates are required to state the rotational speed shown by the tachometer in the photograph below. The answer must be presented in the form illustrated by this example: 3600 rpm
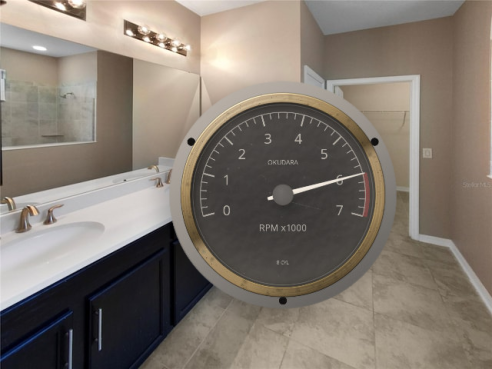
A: 6000 rpm
